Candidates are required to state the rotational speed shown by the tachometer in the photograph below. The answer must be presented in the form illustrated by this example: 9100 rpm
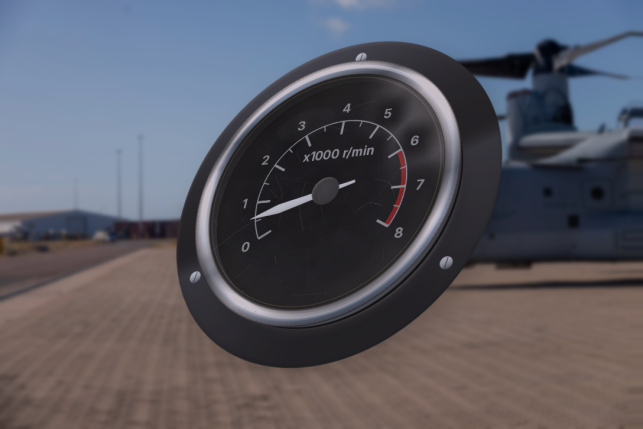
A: 500 rpm
